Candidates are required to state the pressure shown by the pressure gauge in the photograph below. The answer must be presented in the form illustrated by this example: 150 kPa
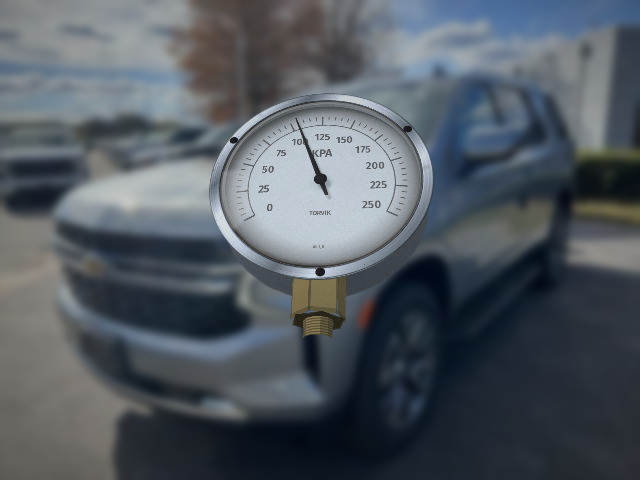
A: 105 kPa
